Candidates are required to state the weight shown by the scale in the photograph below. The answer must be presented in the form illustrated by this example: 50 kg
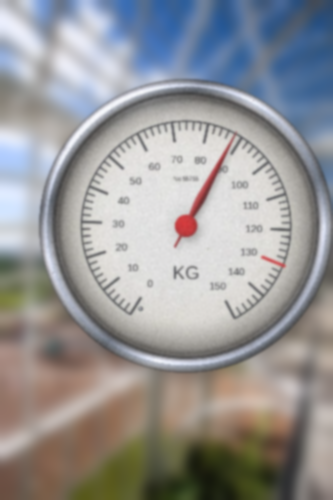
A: 88 kg
